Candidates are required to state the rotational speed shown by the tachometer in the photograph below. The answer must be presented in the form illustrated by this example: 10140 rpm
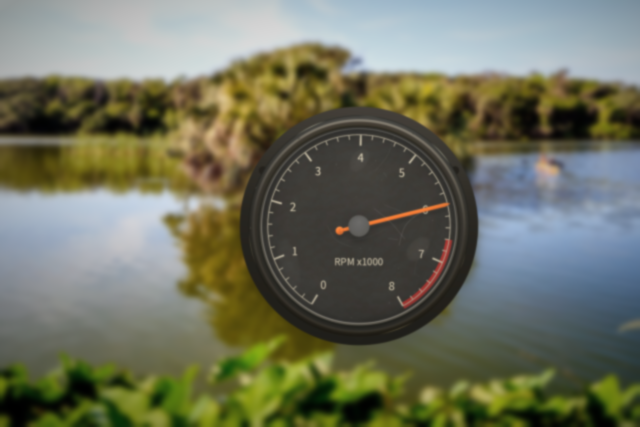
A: 6000 rpm
